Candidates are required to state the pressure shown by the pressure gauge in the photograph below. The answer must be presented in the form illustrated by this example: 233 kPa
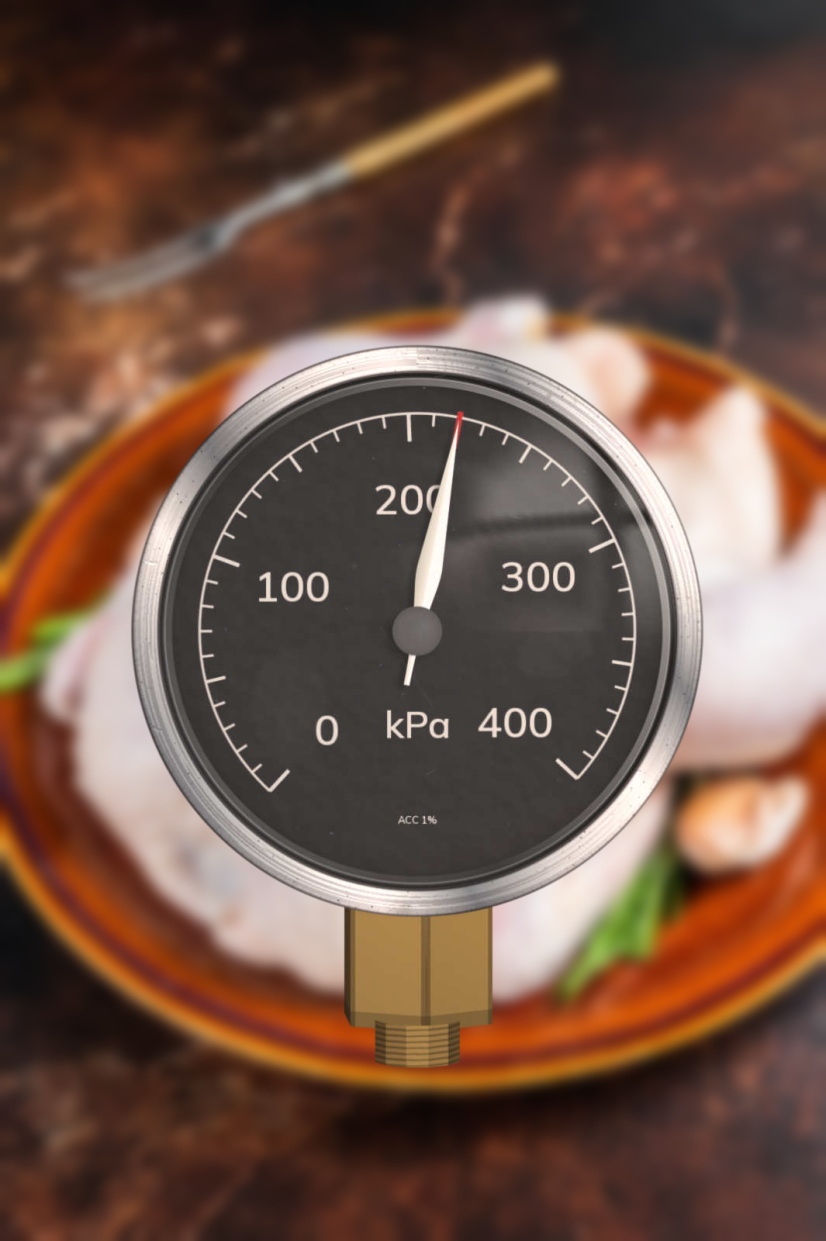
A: 220 kPa
